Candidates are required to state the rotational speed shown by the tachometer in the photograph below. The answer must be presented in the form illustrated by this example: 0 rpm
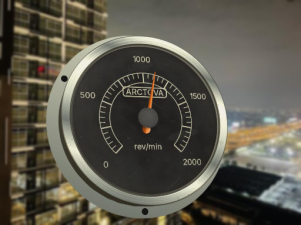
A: 1100 rpm
